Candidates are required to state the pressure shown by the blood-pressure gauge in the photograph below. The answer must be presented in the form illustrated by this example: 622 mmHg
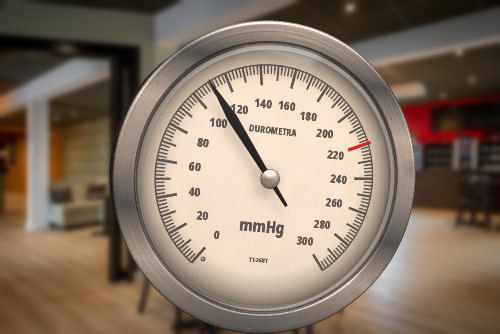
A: 110 mmHg
